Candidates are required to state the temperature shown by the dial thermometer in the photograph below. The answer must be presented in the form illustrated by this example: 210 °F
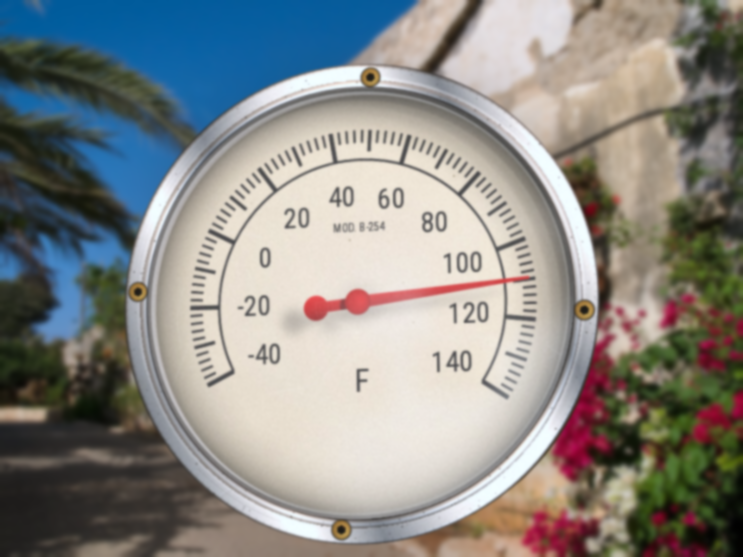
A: 110 °F
